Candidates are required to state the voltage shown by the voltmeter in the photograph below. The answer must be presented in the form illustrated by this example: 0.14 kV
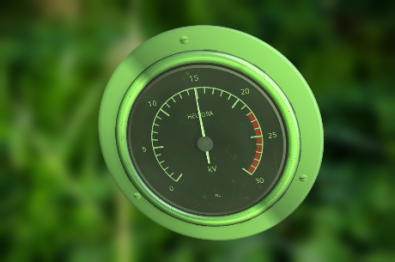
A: 15 kV
